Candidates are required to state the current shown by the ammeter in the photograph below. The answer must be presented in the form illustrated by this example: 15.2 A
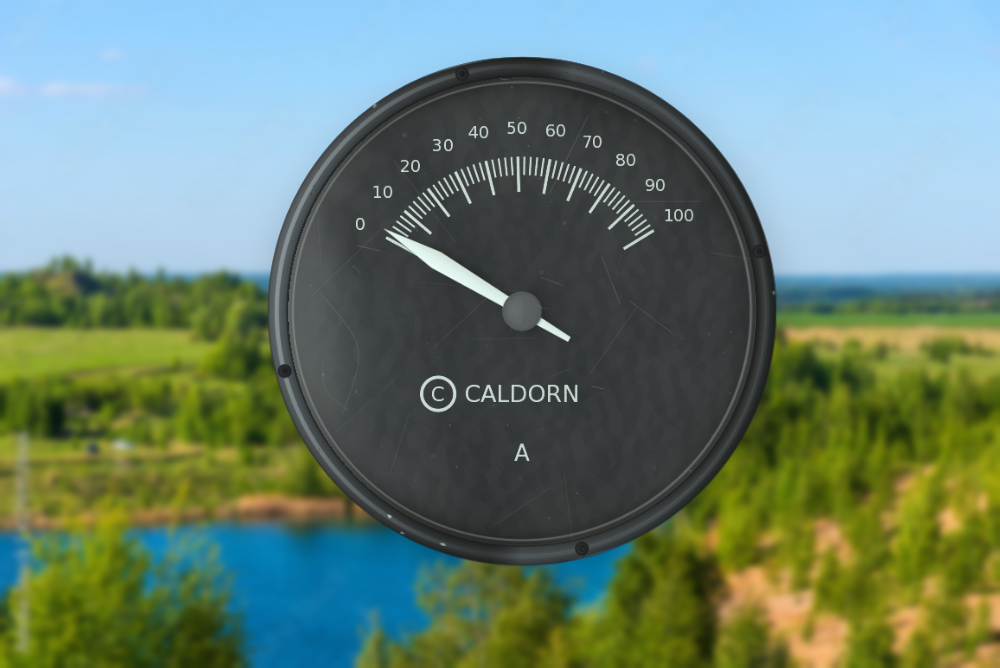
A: 2 A
